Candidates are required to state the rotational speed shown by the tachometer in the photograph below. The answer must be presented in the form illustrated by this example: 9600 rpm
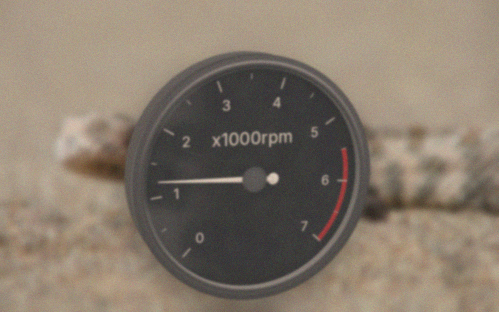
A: 1250 rpm
